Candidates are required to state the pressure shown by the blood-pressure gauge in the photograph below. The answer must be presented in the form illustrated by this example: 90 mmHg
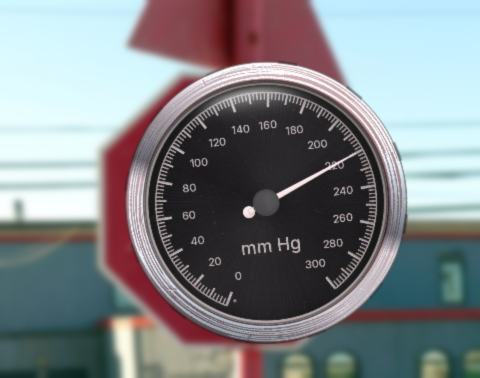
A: 220 mmHg
